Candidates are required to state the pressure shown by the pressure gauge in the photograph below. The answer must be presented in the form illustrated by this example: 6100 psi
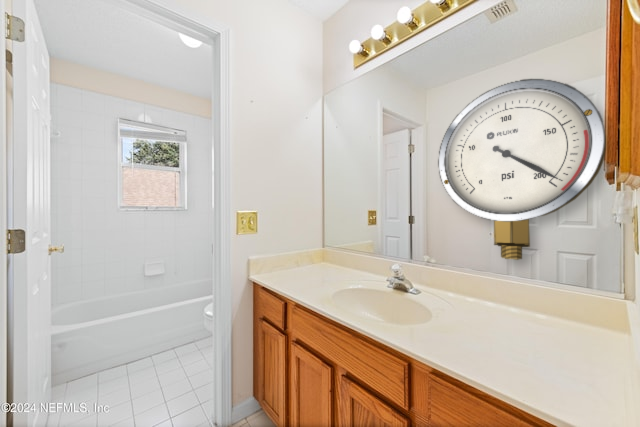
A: 195 psi
